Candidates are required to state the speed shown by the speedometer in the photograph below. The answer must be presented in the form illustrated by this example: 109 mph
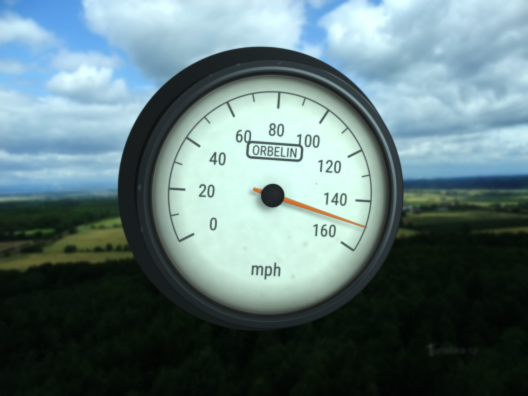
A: 150 mph
